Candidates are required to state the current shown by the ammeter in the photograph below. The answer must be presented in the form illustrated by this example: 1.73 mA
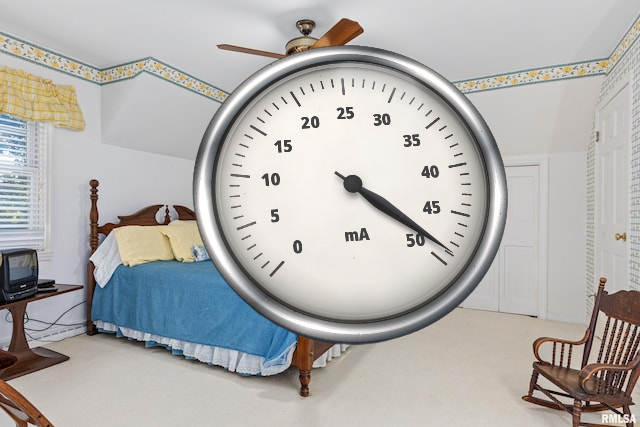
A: 49 mA
